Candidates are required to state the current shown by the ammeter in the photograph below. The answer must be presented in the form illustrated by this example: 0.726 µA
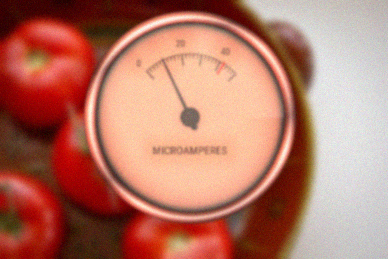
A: 10 µA
